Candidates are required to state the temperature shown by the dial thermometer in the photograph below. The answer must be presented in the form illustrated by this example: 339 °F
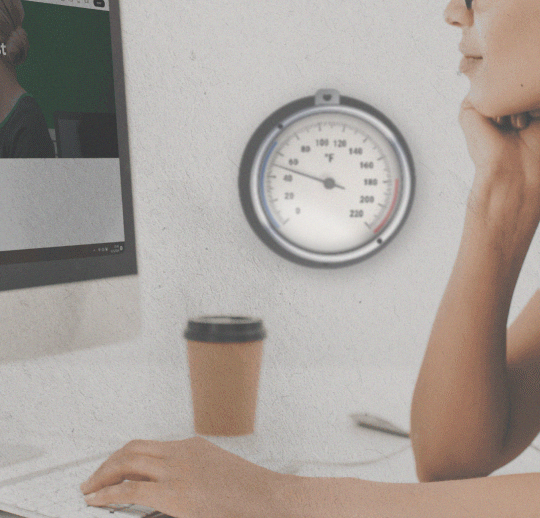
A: 50 °F
